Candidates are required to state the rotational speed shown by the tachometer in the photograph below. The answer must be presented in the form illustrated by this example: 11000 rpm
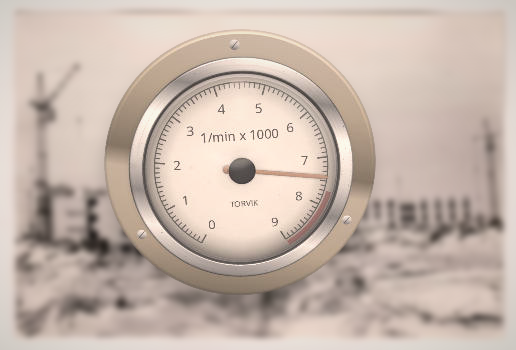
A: 7400 rpm
